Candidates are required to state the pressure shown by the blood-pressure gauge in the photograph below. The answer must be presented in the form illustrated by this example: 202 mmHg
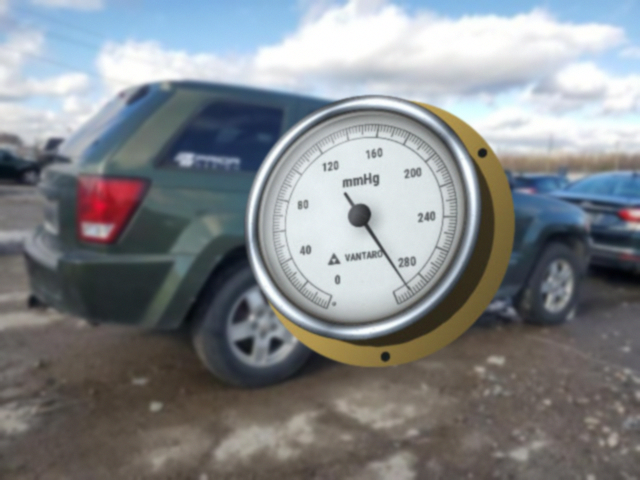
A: 290 mmHg
